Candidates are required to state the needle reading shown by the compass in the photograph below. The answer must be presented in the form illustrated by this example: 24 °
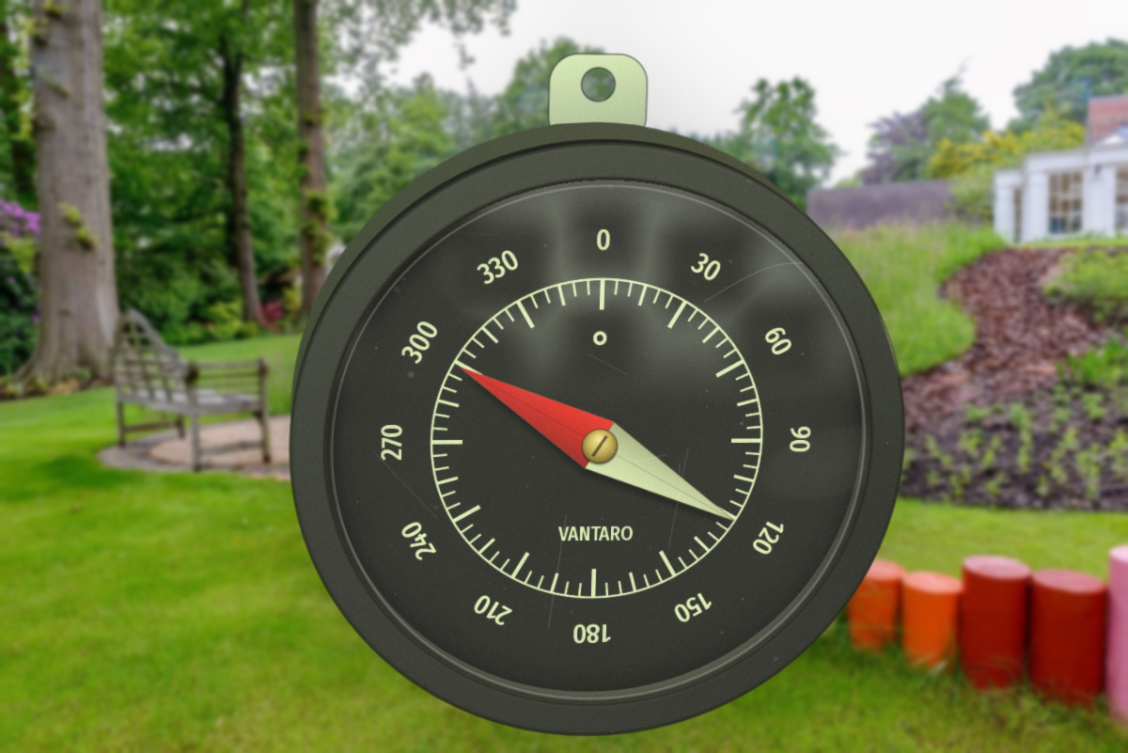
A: 300 °
